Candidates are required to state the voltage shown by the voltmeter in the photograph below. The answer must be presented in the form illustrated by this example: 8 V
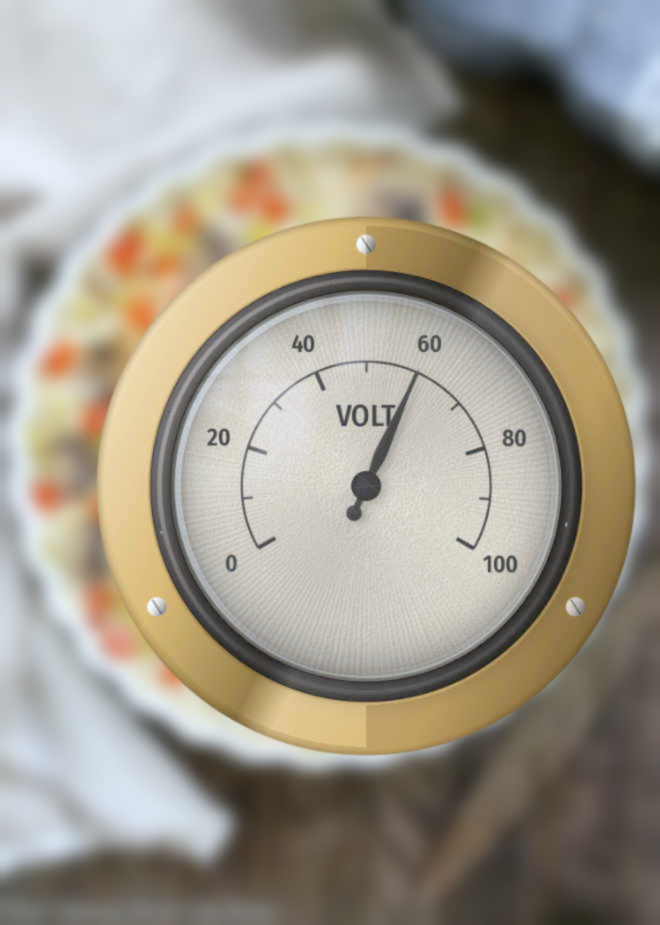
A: 60 V
